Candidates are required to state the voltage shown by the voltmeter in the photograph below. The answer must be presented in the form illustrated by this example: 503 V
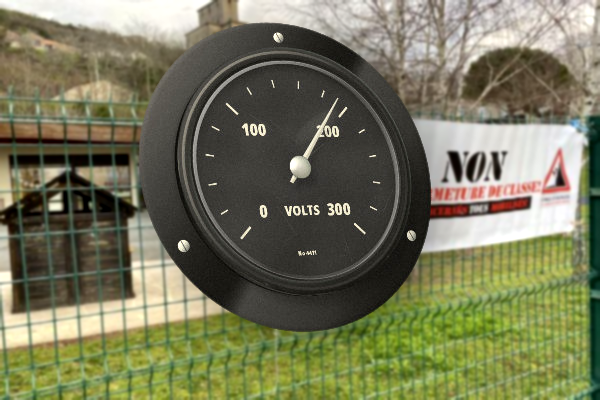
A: 190 V
